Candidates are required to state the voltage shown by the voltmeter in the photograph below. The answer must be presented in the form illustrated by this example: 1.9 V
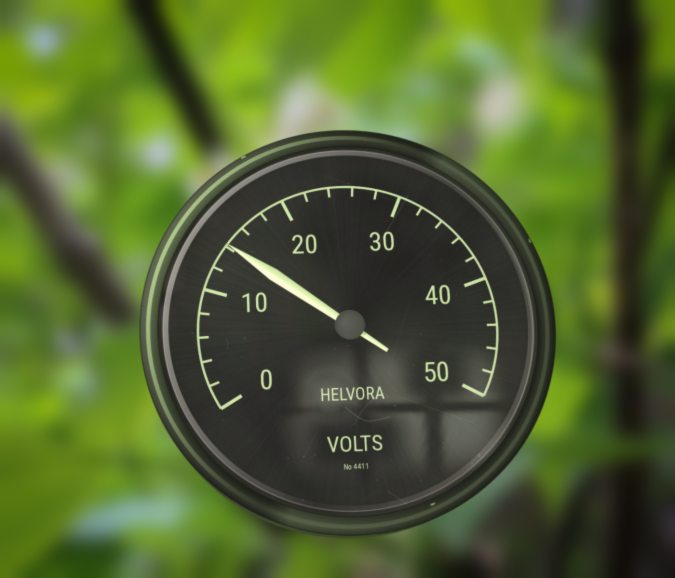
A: 14 V
